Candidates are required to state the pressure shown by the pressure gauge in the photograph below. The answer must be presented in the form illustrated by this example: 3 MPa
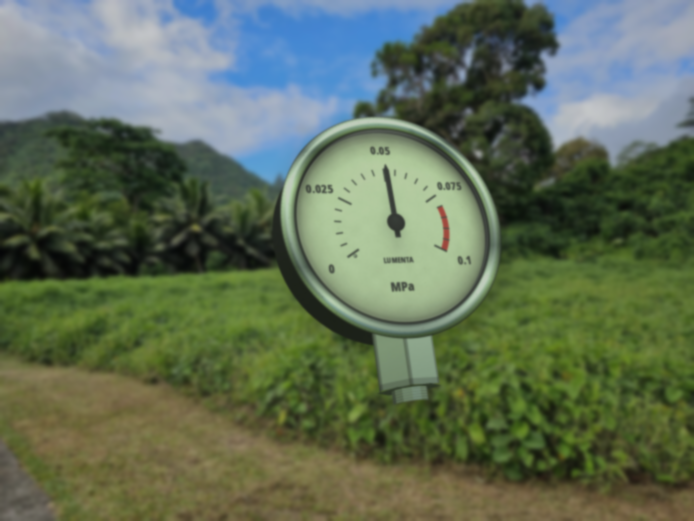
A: 0.05 MPa
